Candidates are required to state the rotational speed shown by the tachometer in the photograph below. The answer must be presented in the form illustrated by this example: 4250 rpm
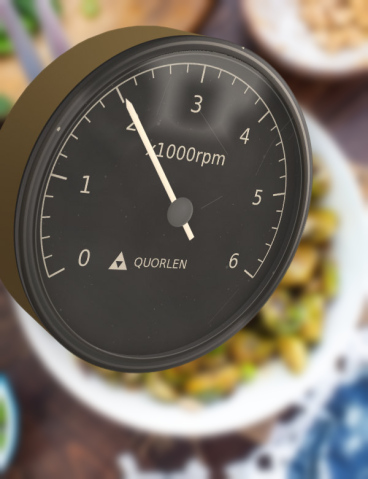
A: 2000 rpm
